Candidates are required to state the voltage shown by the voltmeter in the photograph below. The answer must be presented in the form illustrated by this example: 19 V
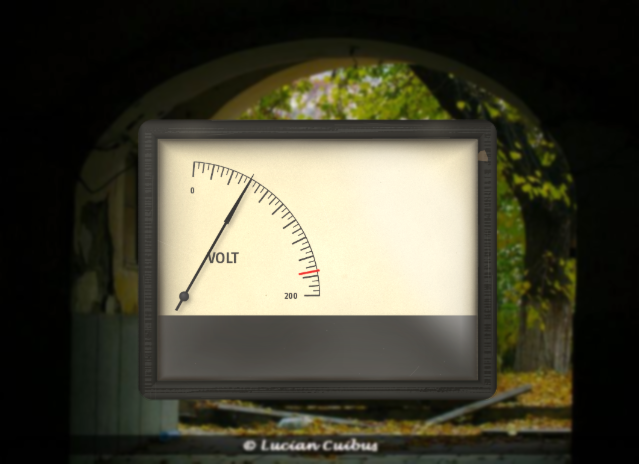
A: 60 V
